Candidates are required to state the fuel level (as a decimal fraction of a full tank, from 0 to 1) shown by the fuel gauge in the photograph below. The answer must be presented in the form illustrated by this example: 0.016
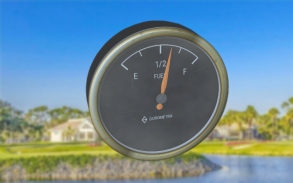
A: 0.625
